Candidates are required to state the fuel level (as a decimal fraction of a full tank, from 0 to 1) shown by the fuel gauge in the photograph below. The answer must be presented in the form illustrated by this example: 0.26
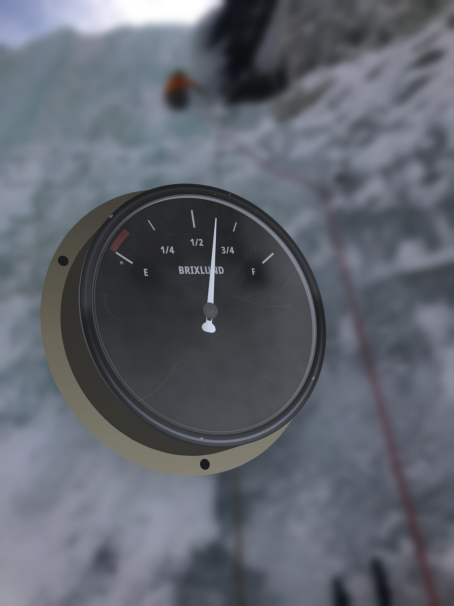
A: 0.625
